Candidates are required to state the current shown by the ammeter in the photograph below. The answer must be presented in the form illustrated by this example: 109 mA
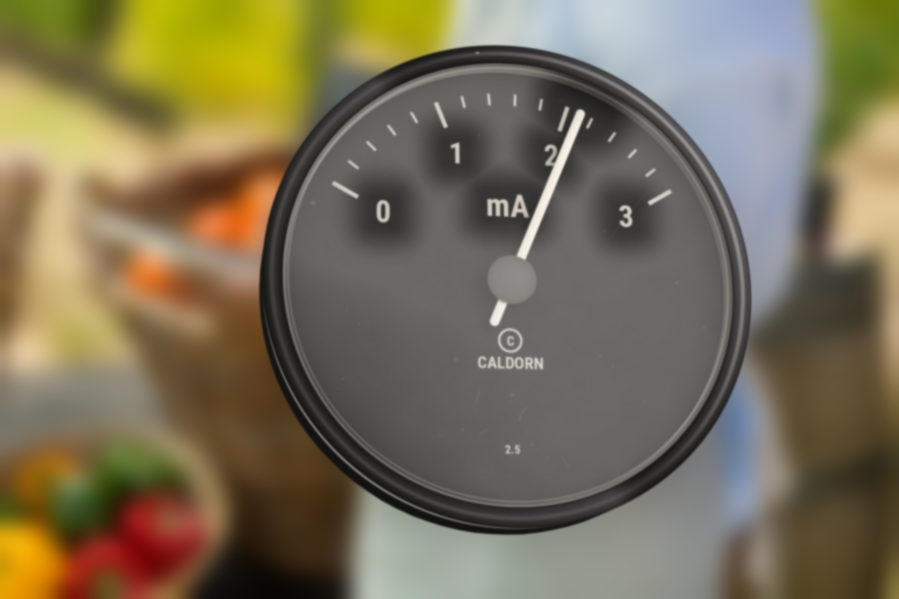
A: 2.1 mA
